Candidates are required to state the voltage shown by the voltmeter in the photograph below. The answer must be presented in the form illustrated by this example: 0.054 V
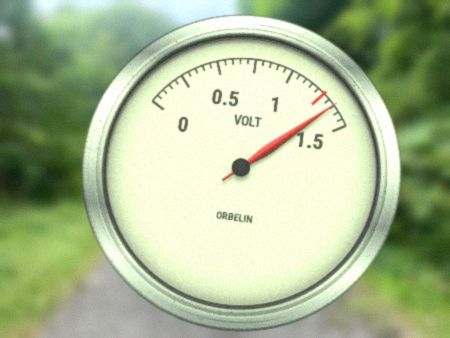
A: 1.35 V
